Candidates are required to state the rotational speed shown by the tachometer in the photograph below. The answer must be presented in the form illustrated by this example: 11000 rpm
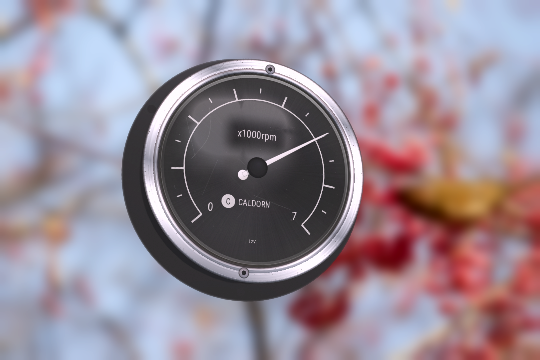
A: 5000 rpm
